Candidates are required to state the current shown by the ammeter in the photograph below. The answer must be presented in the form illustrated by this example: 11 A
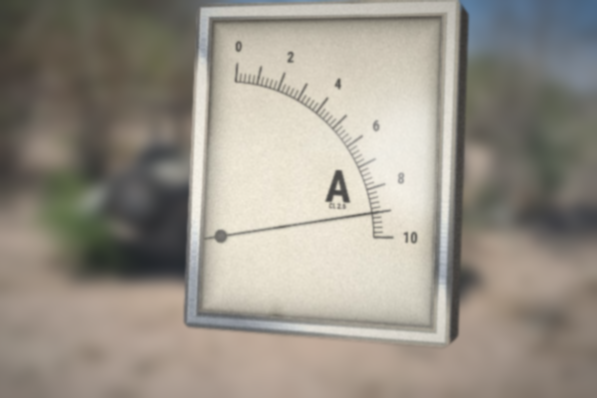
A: 9 A
